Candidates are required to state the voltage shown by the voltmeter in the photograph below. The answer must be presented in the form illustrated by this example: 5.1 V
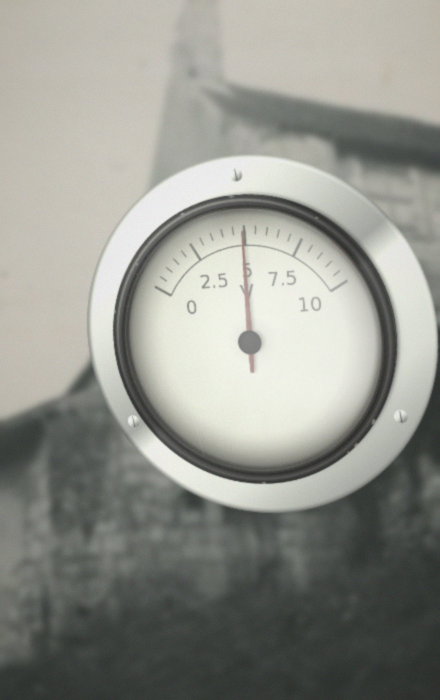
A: 5 V
